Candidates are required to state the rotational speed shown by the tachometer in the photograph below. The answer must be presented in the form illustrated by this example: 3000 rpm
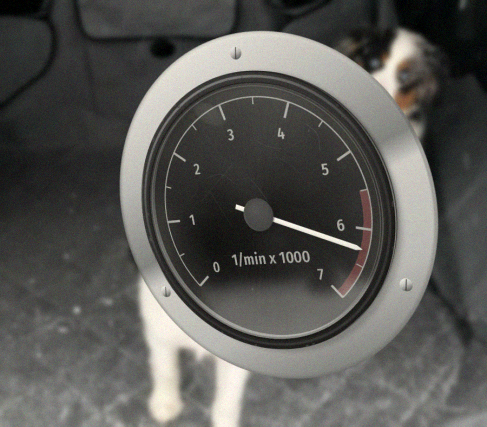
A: 6250 rpm
